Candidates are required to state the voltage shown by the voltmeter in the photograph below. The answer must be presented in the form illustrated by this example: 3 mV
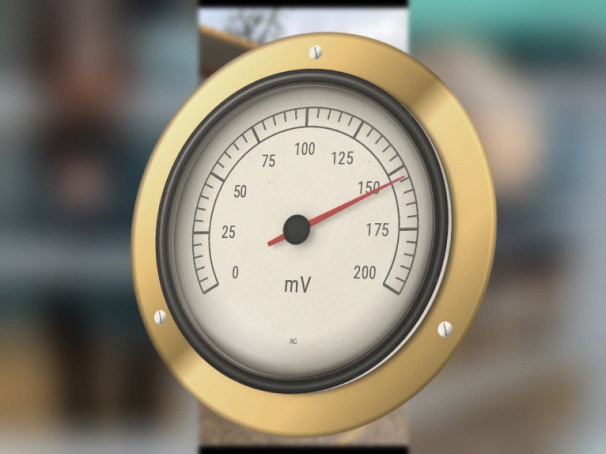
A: 155 mV
